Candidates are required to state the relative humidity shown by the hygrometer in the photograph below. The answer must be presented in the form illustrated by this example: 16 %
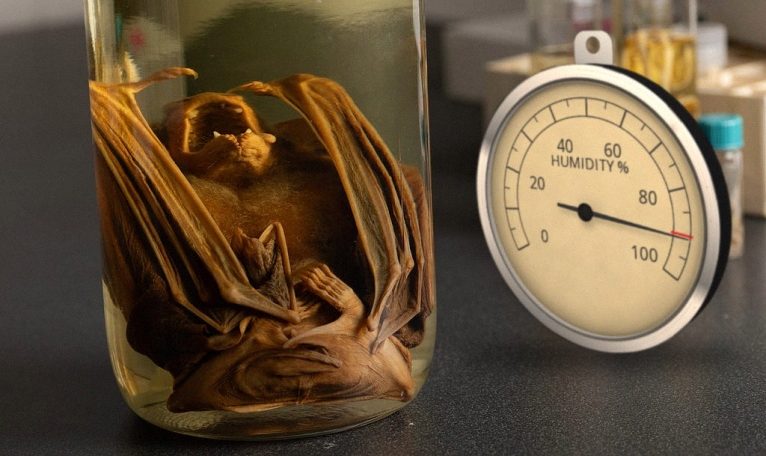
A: 90 %
